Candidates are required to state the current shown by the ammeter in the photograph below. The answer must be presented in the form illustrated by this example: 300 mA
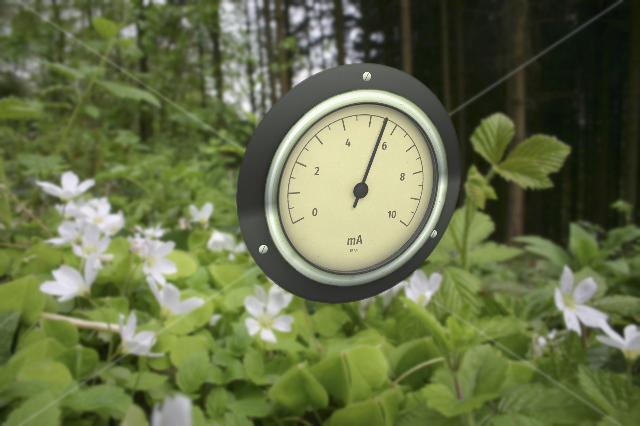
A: 5.5 mA
